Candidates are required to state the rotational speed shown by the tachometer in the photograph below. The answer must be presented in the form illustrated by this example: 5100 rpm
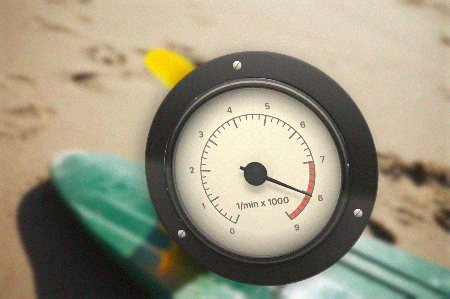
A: 8000 rpm
